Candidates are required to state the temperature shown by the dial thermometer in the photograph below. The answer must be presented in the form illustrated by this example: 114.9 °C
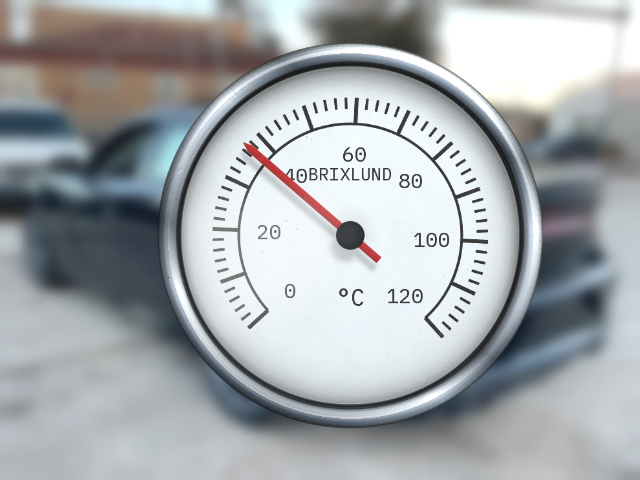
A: 37 °C
